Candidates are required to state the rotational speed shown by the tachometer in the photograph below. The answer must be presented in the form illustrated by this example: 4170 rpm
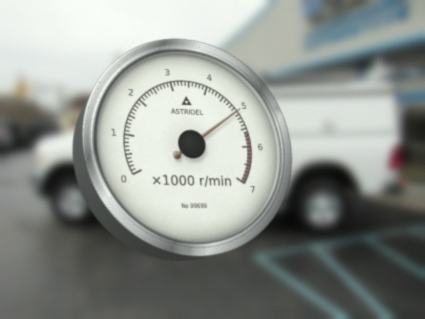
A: 5000 rpm
